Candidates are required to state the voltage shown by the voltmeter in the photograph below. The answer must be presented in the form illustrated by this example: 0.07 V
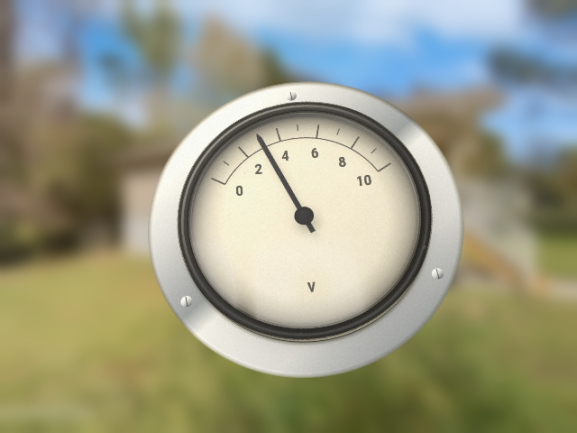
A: 3 V
